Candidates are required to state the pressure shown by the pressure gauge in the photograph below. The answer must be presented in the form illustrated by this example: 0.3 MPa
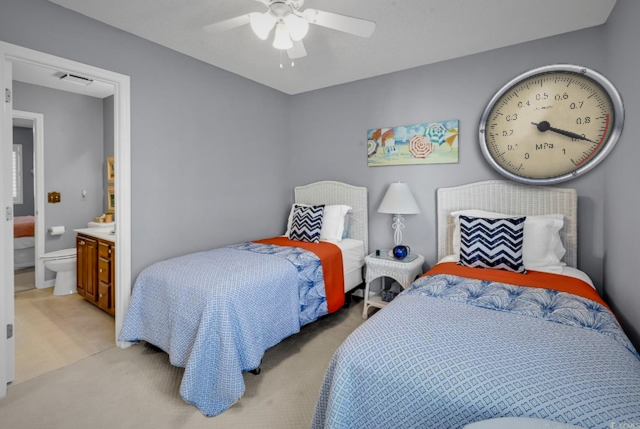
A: 0.9 MPa
